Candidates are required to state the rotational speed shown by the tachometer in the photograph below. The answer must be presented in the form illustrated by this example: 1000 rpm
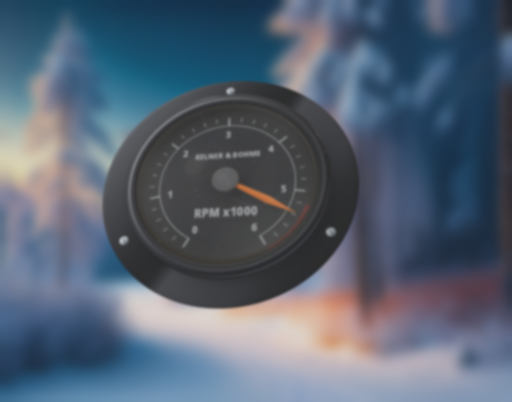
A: 5400 rpm
